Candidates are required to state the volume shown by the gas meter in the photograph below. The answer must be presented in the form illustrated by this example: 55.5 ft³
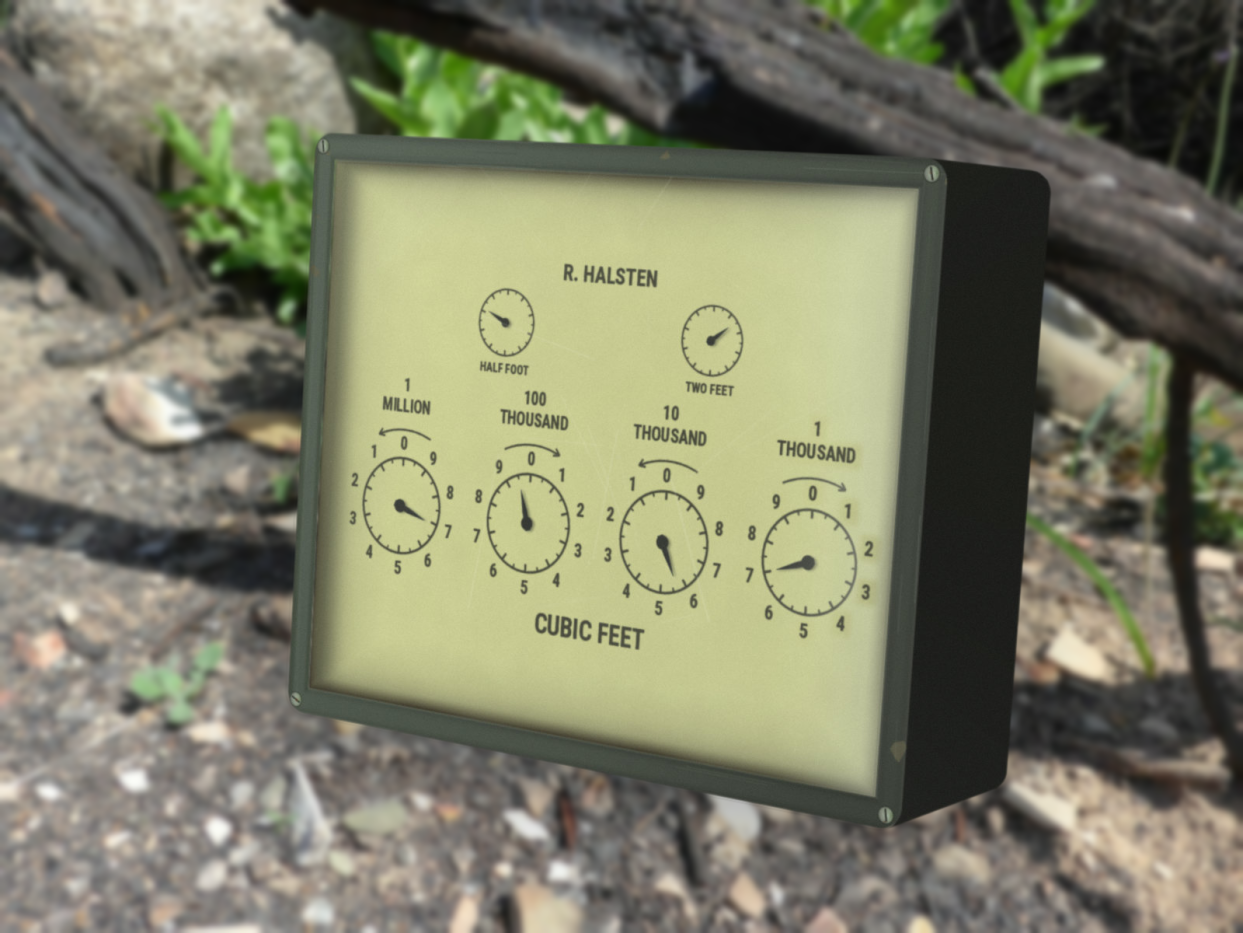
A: 695700 ft³
